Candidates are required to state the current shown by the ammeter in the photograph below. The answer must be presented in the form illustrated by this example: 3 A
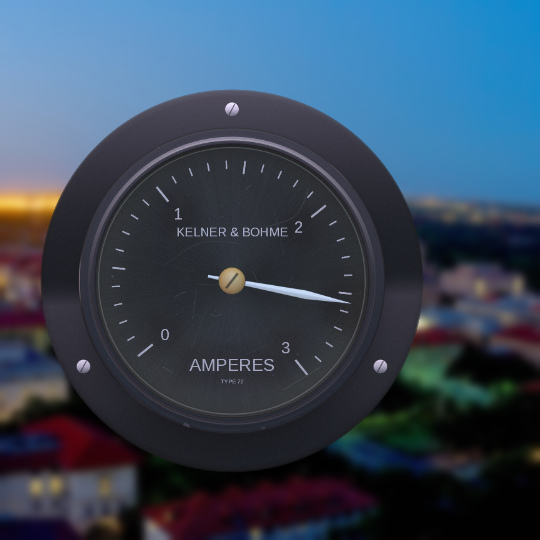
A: 2.55 A
